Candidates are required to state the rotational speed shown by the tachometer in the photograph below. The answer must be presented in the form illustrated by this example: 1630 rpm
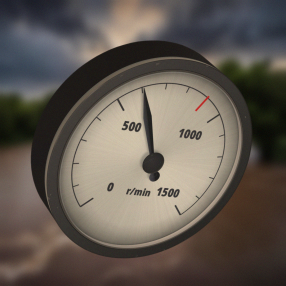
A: 600 rpm
